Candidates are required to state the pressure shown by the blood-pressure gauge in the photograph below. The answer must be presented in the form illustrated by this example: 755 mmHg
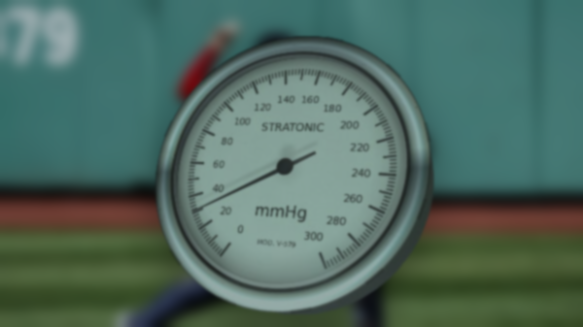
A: 30 mmHg
